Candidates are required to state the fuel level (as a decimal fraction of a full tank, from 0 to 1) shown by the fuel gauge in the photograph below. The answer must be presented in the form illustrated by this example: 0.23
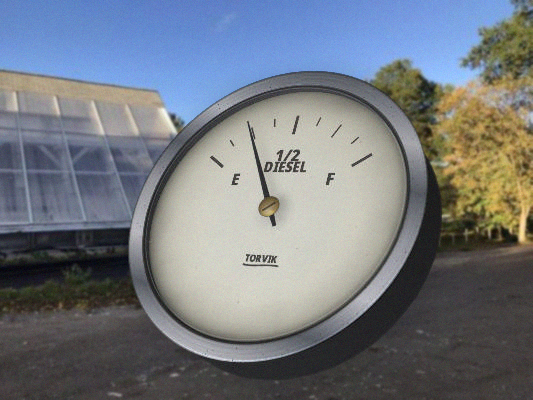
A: 0.25
